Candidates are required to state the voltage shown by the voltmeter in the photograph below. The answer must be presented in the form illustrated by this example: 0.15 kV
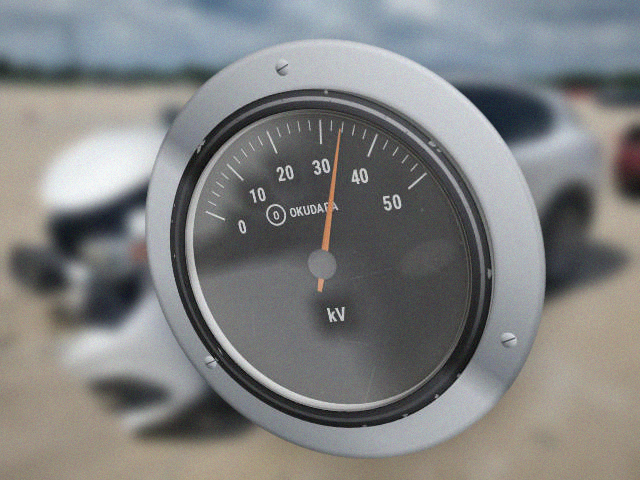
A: 34 kV
